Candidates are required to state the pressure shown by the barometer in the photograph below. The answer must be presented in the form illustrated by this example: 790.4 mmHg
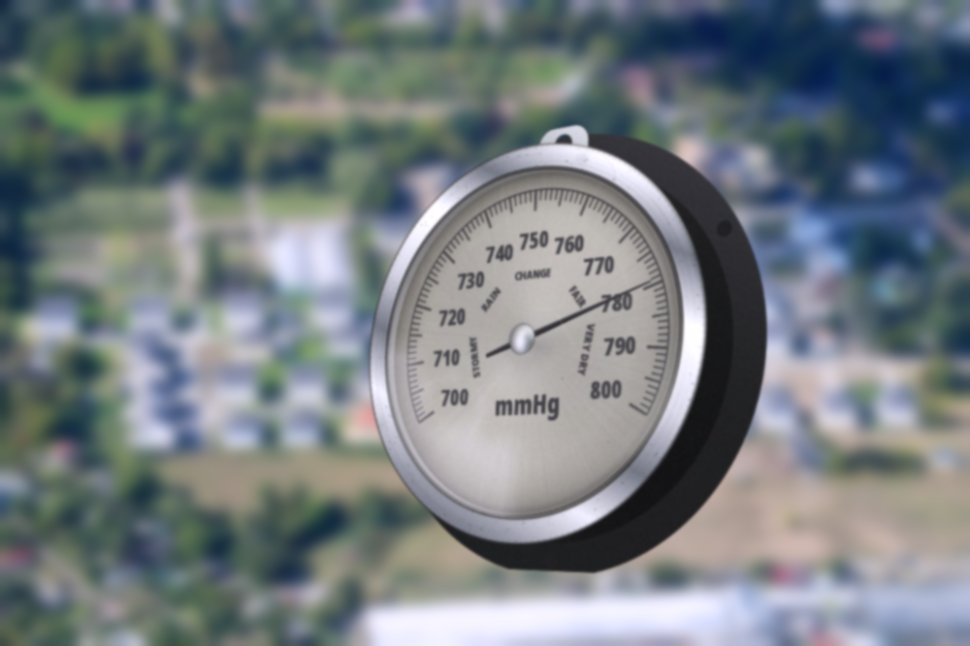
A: 780 mmHg
